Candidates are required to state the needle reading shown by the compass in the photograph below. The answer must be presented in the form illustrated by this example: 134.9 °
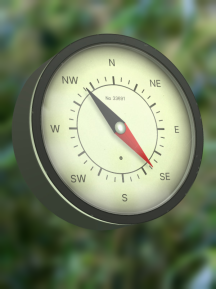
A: 140 °
